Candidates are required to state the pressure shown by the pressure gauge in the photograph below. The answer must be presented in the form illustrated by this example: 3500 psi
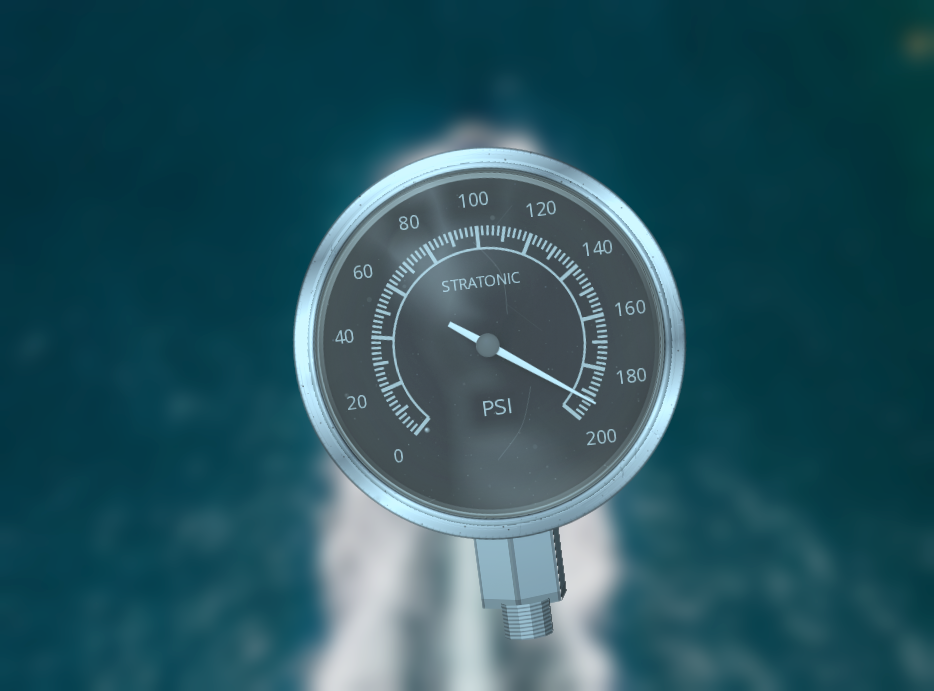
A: 192 psi
